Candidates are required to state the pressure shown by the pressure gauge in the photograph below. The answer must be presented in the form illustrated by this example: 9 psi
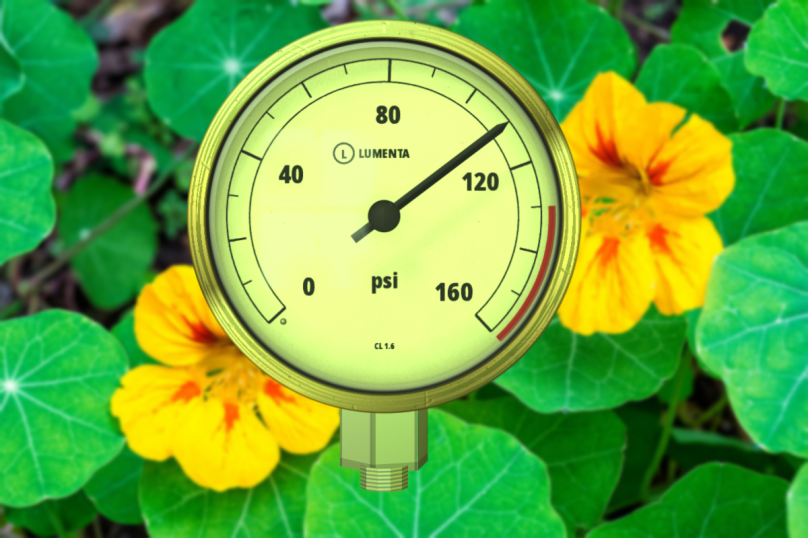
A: 110 psi
